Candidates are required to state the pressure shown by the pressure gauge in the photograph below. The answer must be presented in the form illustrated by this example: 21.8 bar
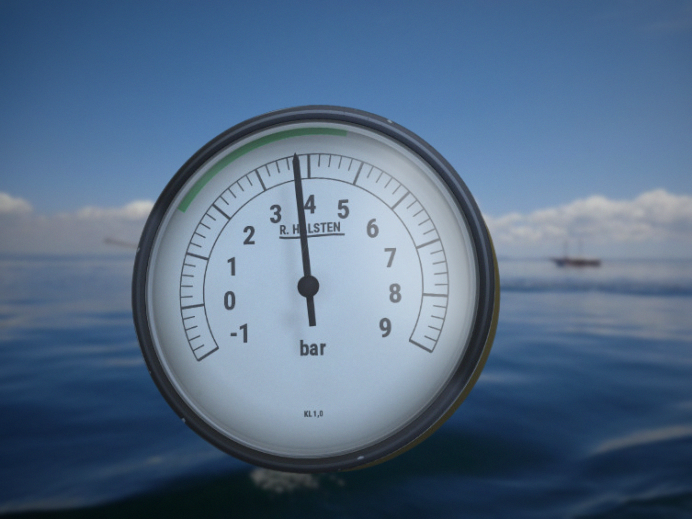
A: 3.8 bar
